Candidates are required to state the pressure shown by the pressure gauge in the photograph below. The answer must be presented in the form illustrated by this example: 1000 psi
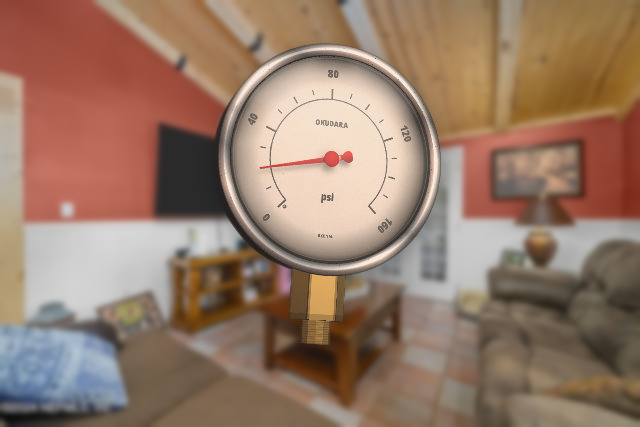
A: 20 psi
